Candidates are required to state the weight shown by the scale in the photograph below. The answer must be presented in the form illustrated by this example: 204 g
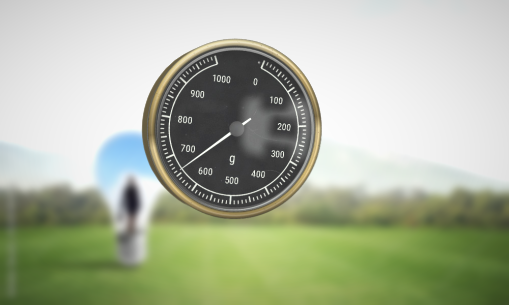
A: 660 g
